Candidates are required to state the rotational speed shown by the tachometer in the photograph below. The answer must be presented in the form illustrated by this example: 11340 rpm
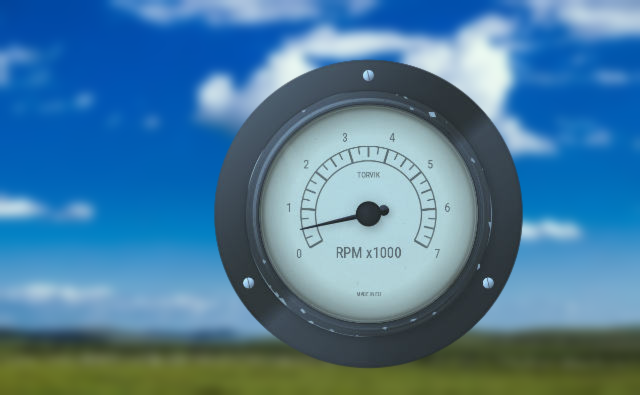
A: 500 rpm
